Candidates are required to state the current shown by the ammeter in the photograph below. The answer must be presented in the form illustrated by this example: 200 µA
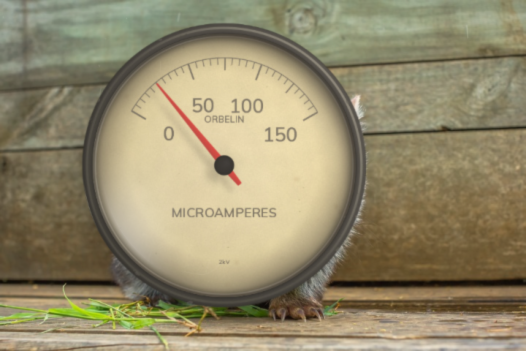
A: 25 µA
